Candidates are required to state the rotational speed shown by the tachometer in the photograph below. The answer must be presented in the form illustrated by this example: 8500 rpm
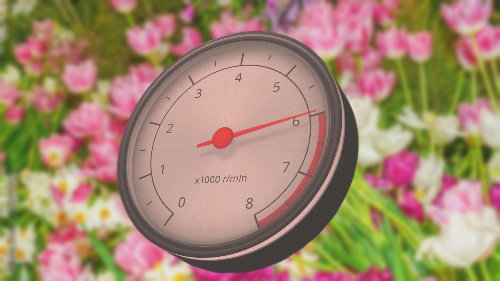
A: 6000 rpm
